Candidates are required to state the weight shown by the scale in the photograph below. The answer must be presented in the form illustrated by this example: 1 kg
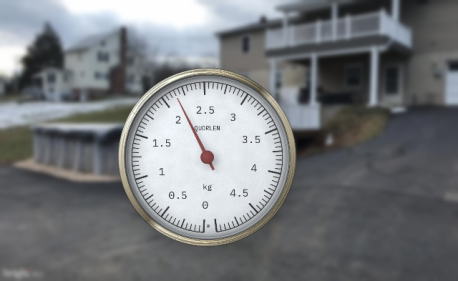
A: 2.15 kg
